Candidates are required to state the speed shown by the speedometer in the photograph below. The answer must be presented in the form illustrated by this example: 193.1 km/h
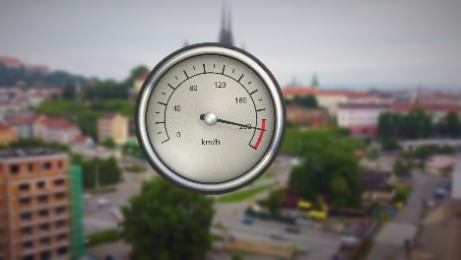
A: 200 km/h
